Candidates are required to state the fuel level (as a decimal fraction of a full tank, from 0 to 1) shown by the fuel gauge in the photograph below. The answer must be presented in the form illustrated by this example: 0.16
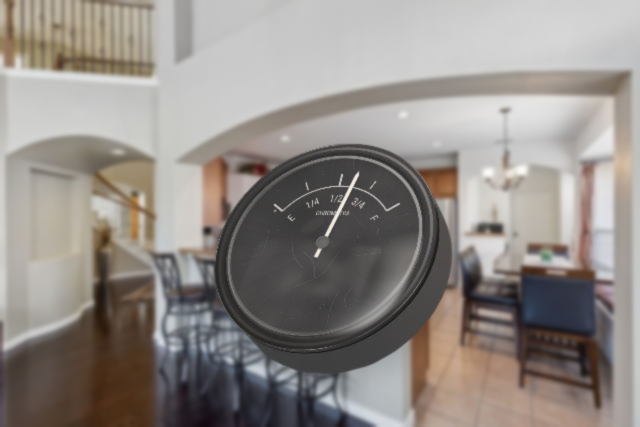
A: 0.625
